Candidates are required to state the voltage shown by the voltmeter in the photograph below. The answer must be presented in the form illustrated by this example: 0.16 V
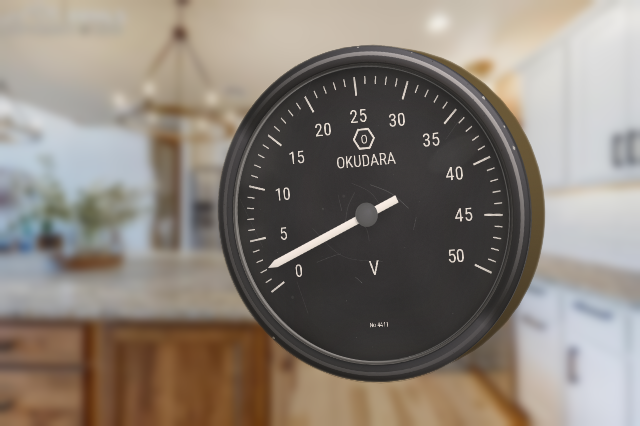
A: 2 V
